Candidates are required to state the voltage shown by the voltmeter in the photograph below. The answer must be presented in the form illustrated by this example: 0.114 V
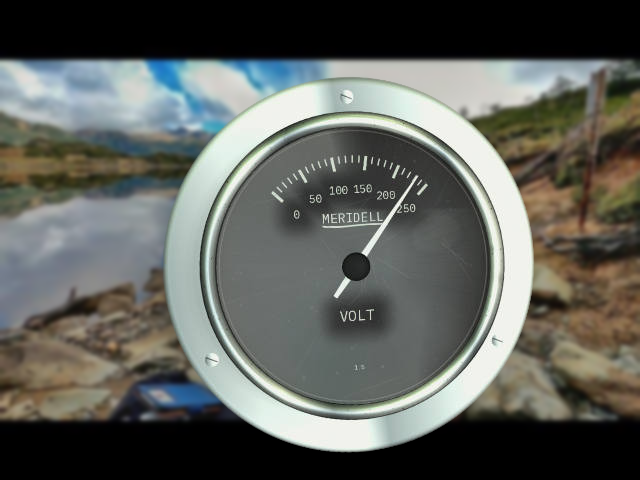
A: 230 V
